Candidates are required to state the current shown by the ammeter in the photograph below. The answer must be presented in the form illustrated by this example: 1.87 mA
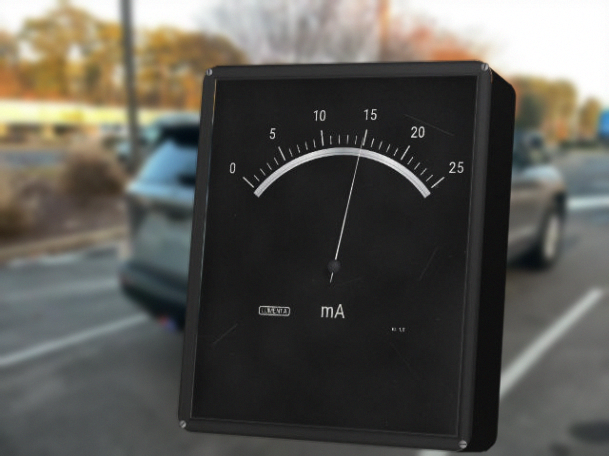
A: 15 mA
